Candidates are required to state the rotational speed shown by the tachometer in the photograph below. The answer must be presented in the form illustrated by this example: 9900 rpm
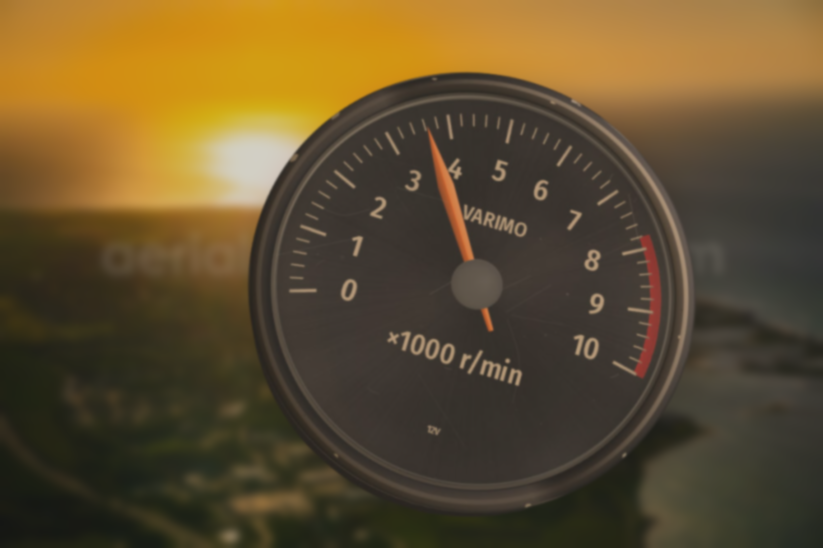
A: 3600 rpm
